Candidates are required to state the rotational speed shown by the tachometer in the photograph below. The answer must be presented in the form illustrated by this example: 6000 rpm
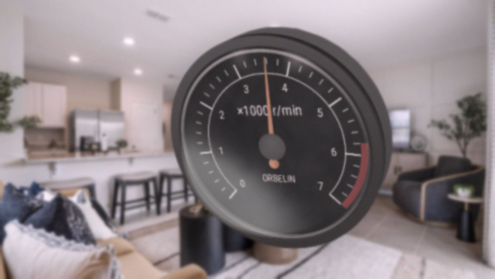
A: 3600 rpm
